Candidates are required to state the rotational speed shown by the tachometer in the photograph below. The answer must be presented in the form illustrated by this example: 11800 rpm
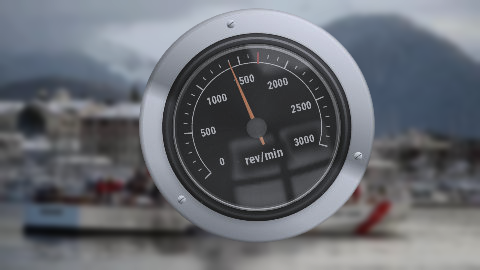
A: 1400 rpm
